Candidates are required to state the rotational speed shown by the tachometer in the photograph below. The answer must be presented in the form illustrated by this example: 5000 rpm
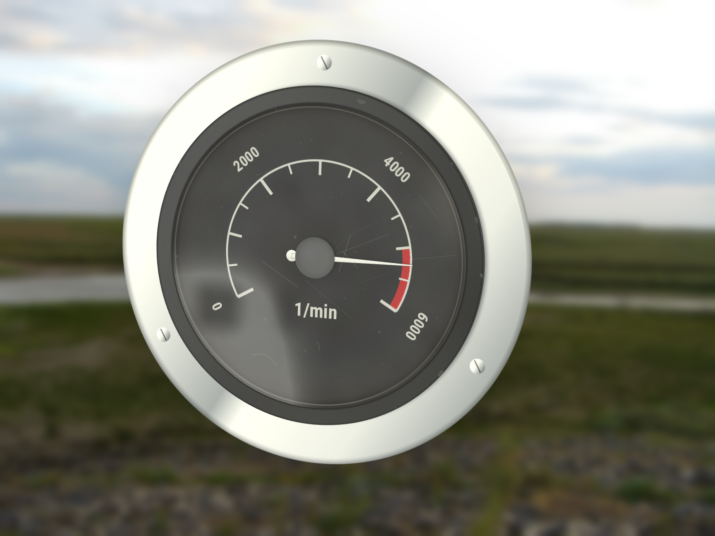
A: 5250 rpm
